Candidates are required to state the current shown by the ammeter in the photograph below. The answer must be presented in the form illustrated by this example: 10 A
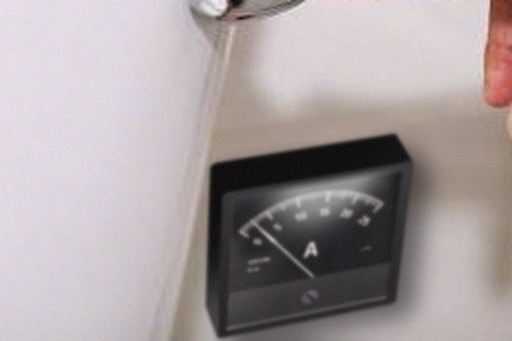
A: 2.5 A
